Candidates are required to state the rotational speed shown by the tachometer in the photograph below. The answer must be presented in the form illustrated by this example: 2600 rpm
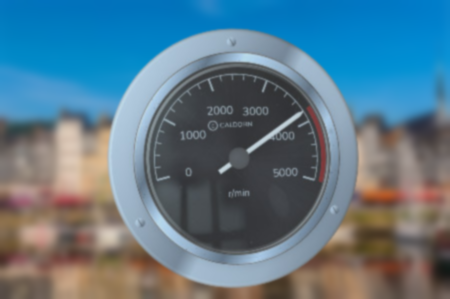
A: 3800 rpm
